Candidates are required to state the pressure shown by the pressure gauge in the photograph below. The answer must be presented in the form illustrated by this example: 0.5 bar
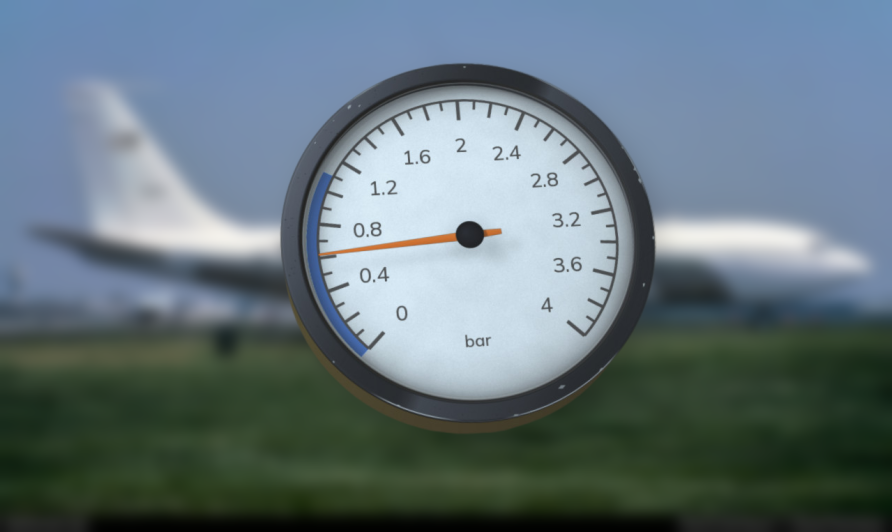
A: 0.6 bar
